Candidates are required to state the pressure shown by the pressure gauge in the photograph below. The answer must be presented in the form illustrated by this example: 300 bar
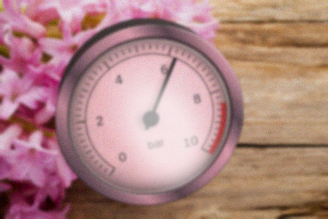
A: 6.2 bar
